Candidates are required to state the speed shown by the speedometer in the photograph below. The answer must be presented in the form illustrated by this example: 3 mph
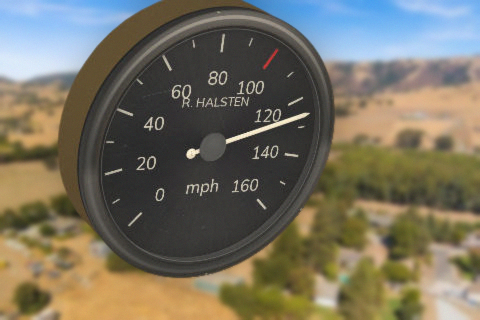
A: 125 mph
